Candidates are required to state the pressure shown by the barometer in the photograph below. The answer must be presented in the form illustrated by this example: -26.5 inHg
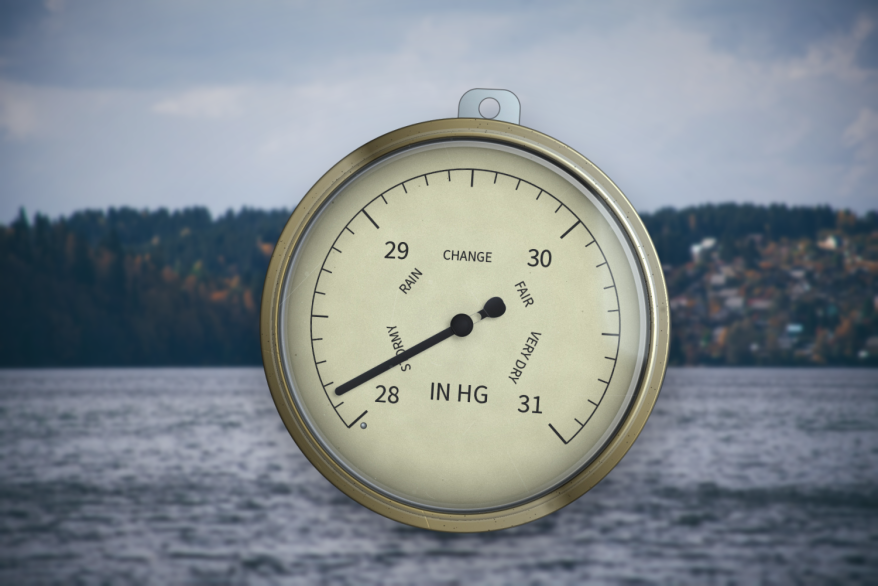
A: 28.15 inHg
